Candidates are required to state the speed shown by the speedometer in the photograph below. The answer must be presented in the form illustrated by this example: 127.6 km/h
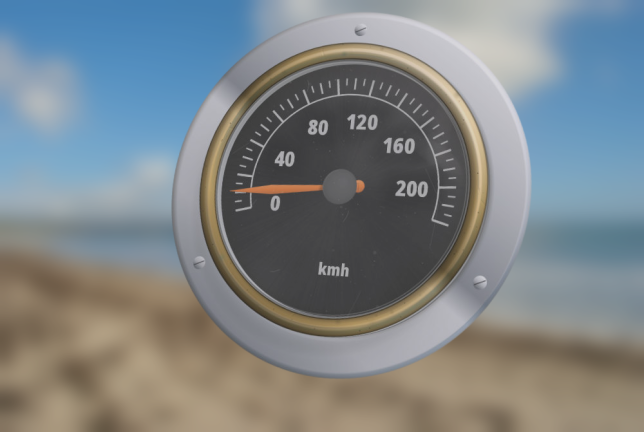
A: 10 km/h
